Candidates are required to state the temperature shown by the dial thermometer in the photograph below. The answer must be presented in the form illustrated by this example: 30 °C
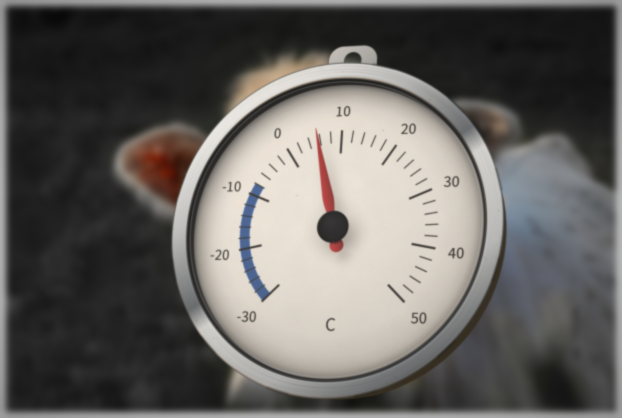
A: 6 °C
